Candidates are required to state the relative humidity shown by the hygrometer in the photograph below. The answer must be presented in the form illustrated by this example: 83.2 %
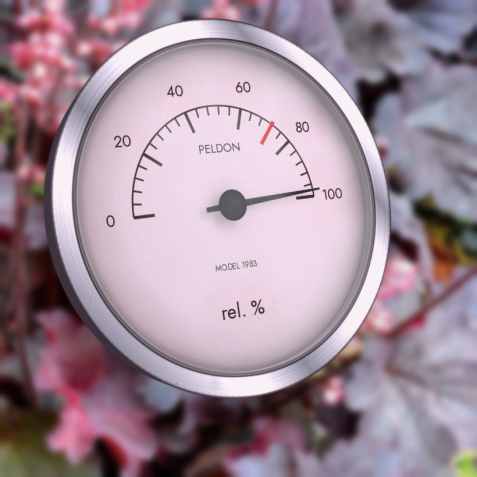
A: 98 %
